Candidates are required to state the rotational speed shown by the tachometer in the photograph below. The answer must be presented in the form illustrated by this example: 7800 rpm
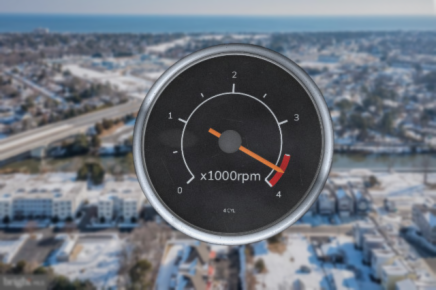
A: 3750 rpm
